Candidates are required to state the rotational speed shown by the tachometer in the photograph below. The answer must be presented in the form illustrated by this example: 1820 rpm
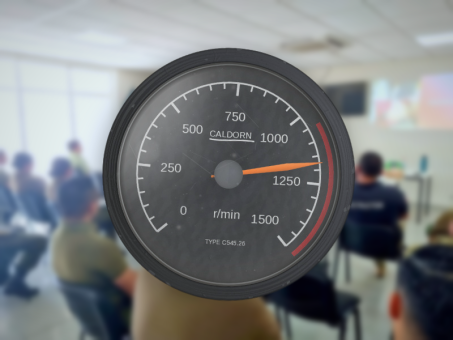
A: 1175 rpm
